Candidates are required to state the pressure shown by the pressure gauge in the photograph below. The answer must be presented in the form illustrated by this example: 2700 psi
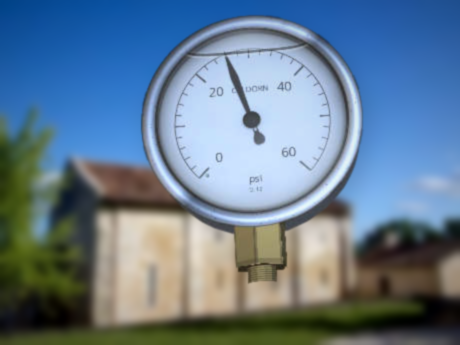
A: 26 psi
